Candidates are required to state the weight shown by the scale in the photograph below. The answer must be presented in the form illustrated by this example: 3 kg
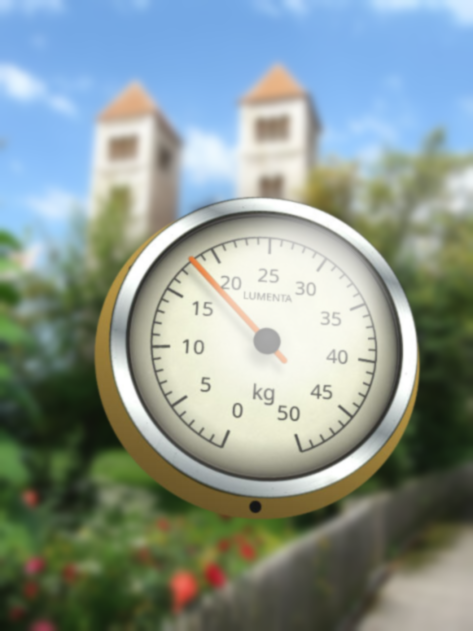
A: 18 kg
